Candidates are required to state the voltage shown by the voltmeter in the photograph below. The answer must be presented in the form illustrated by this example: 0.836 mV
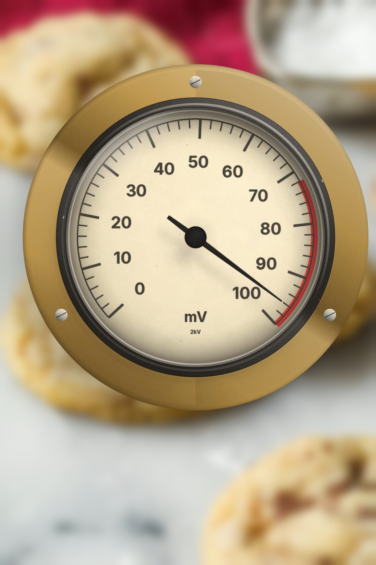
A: 96 mV
